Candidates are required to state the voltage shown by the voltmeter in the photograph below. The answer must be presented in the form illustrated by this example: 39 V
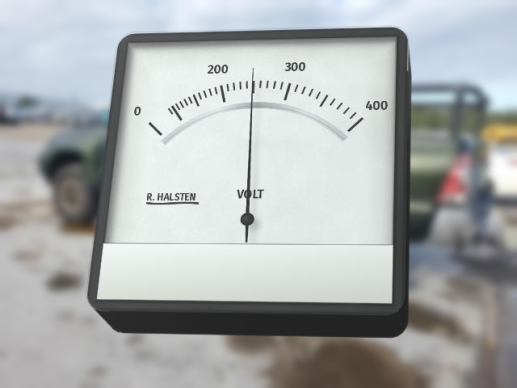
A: 250 V
